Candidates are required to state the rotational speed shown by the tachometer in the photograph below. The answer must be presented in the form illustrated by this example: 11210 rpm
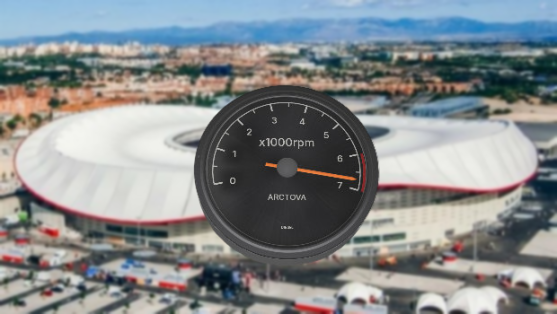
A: 6750 rpm
